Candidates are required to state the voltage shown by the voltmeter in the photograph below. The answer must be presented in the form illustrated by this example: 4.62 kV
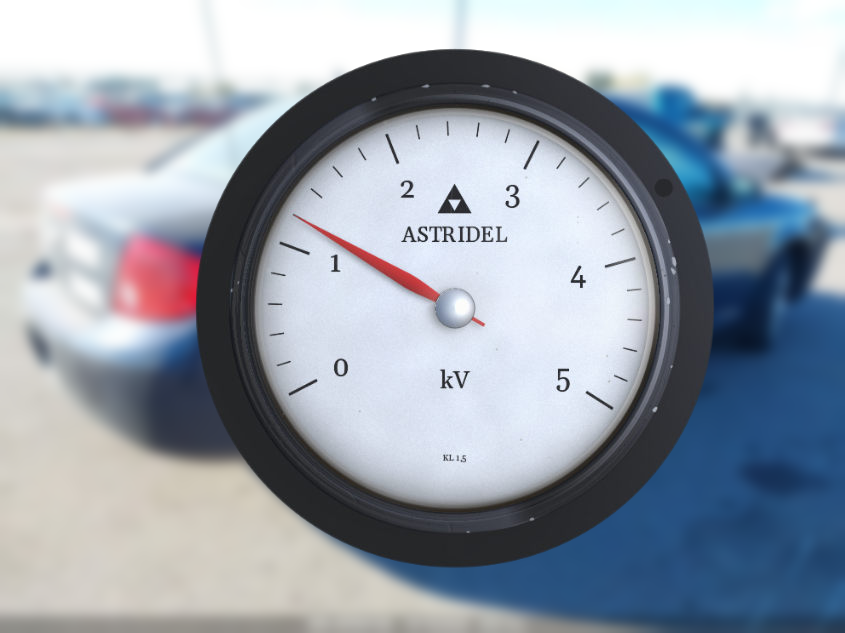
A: 1.2 kV
